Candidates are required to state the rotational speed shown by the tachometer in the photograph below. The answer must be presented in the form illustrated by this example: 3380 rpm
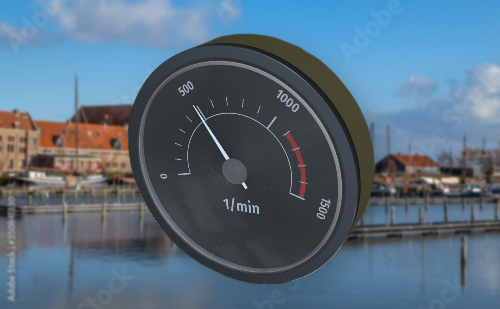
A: 500 rpm
